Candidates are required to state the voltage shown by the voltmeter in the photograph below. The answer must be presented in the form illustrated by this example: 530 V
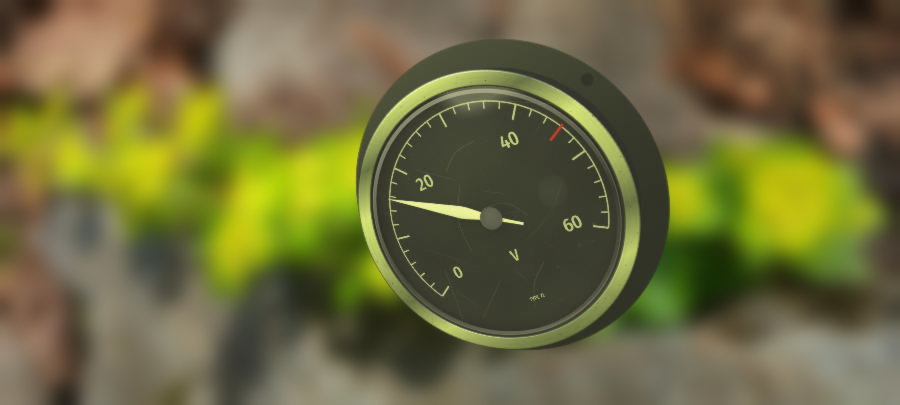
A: 16 V
